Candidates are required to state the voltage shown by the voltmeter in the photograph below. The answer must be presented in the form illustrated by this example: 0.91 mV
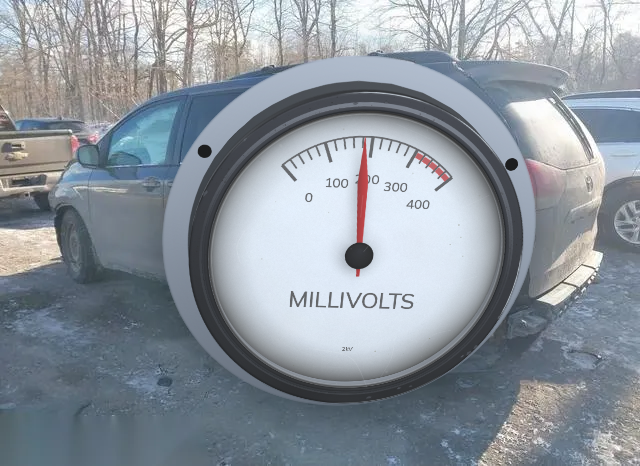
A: 180 mV
